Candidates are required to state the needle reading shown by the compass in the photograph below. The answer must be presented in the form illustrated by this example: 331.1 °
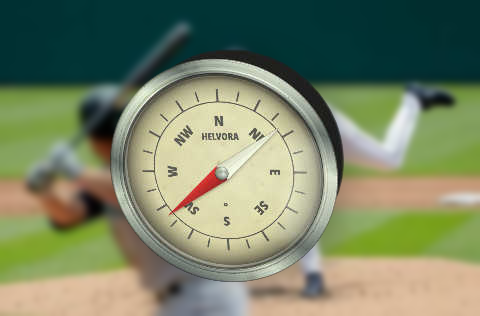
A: 232.5 °
